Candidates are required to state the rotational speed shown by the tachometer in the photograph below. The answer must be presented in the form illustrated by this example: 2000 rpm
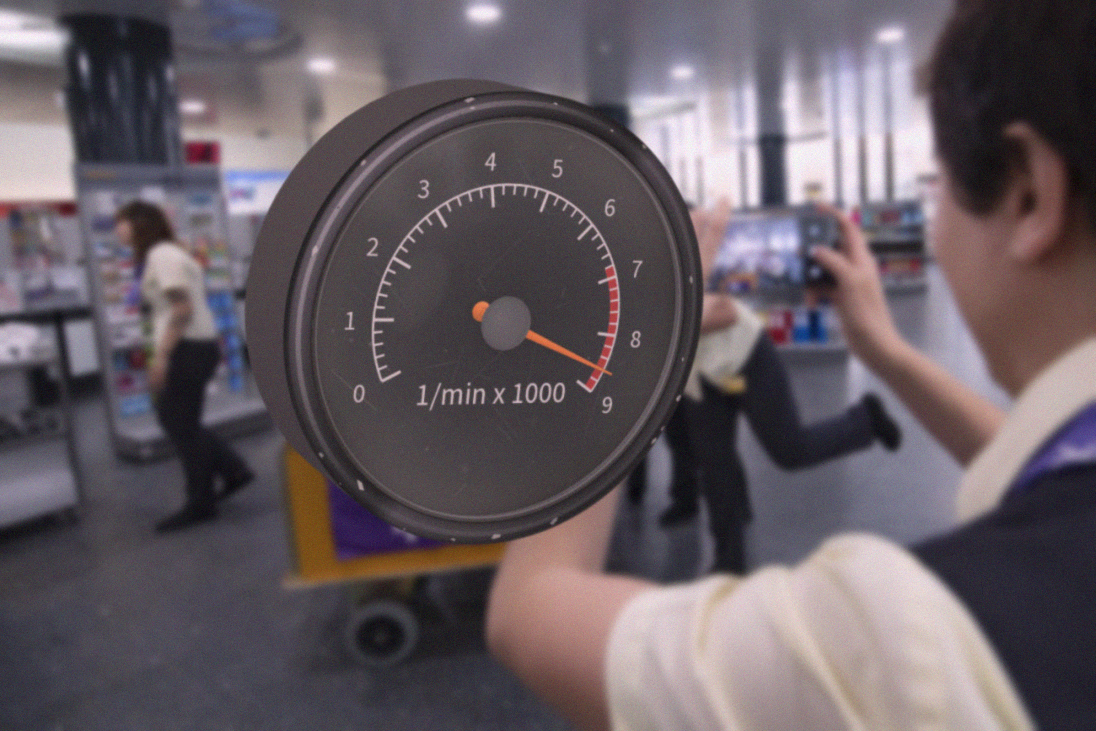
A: 8600 rpm
